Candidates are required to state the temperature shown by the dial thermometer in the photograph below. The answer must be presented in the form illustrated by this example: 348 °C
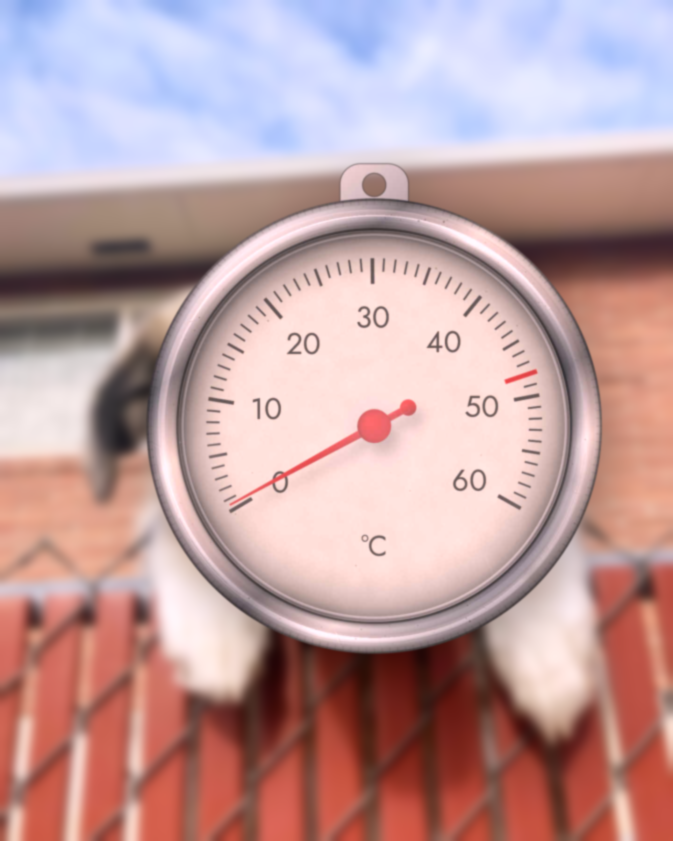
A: 0.5 °C
